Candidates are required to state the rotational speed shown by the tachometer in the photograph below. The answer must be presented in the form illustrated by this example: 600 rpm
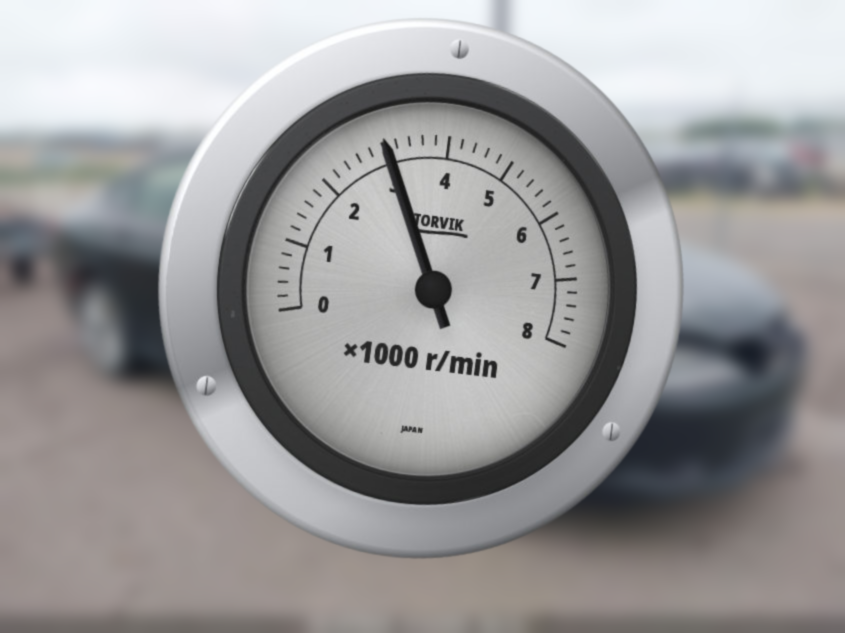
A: 3000 rpm
